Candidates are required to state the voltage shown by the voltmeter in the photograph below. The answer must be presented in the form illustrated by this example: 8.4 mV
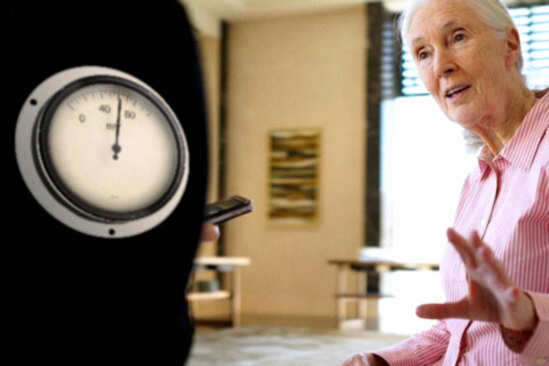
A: 60 mV
